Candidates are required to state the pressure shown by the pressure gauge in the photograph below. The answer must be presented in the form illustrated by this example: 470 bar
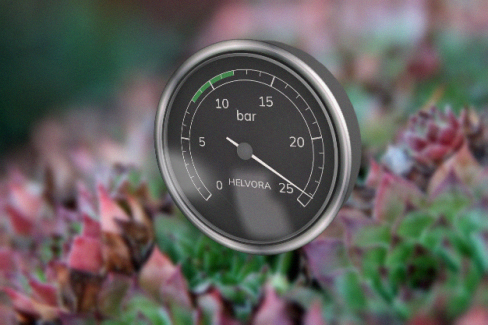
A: 24 bar
